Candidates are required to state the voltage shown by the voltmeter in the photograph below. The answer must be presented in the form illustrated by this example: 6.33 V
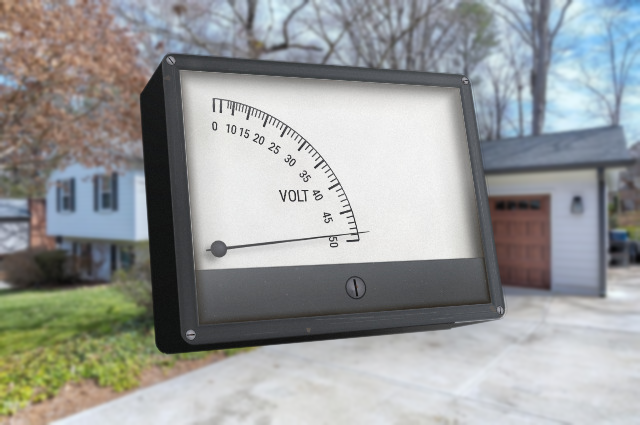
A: 49 V
